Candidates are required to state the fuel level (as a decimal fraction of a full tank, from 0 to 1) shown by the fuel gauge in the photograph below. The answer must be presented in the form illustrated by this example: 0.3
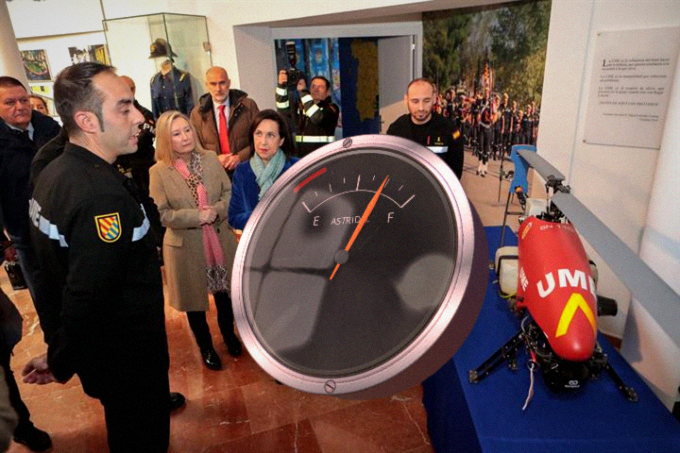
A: 0.75
